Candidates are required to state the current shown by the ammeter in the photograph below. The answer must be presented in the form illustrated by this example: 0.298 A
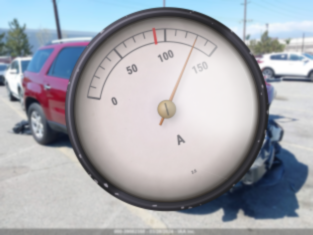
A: 130 A
